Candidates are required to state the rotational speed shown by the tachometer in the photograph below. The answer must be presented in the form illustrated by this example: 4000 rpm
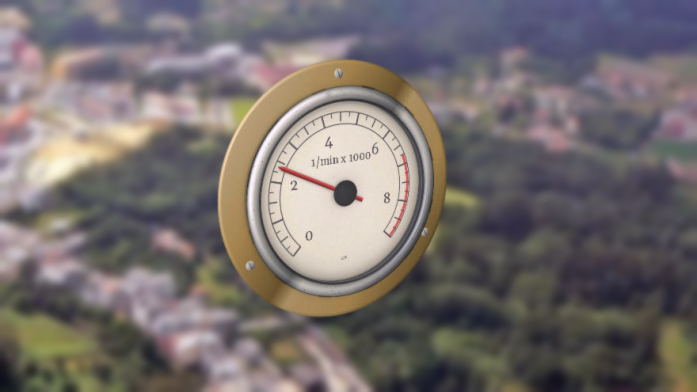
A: 2375 rpm
